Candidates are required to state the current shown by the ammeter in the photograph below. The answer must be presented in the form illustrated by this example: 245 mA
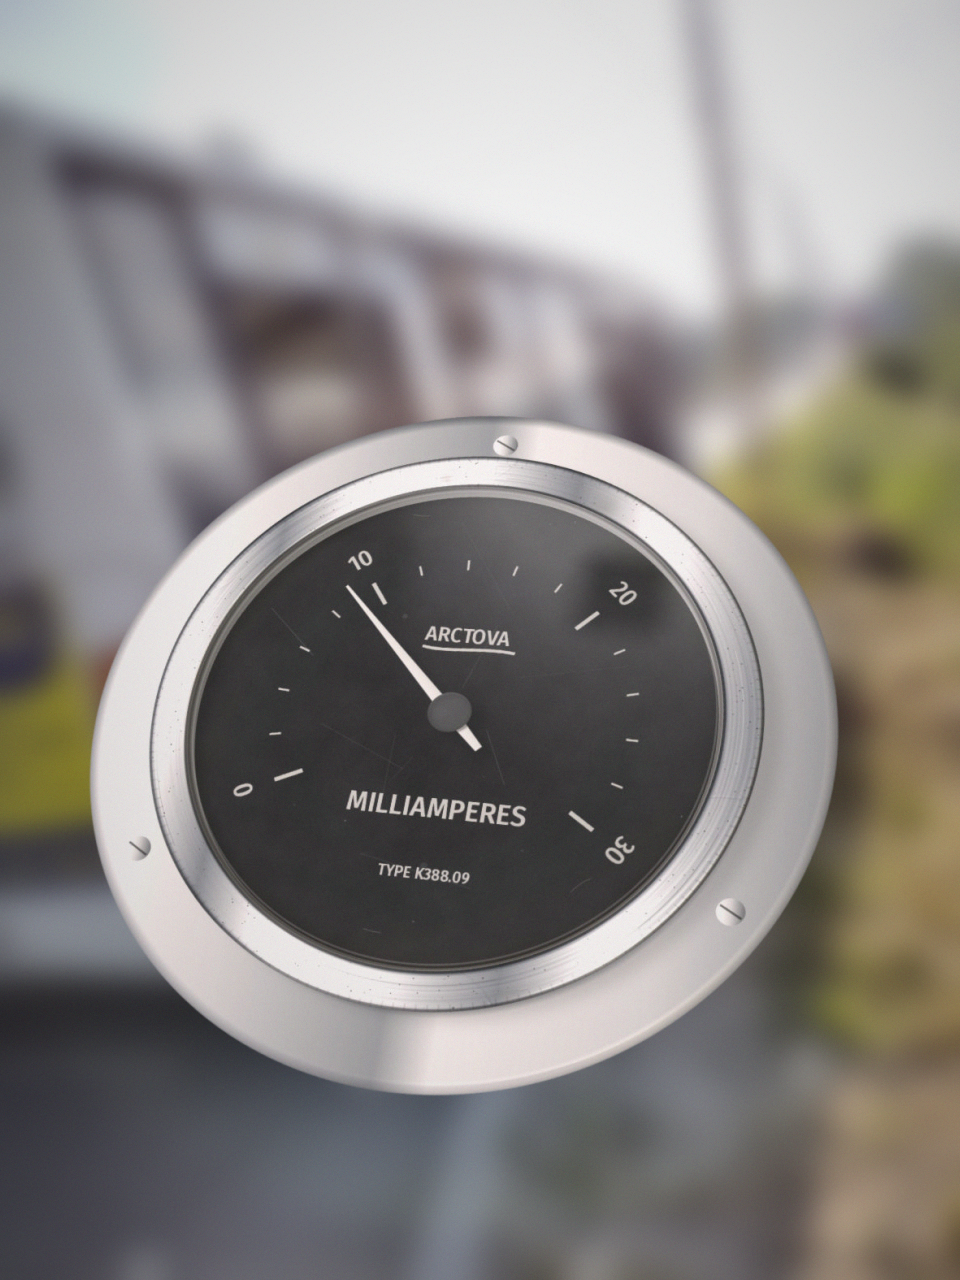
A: 9 mA
